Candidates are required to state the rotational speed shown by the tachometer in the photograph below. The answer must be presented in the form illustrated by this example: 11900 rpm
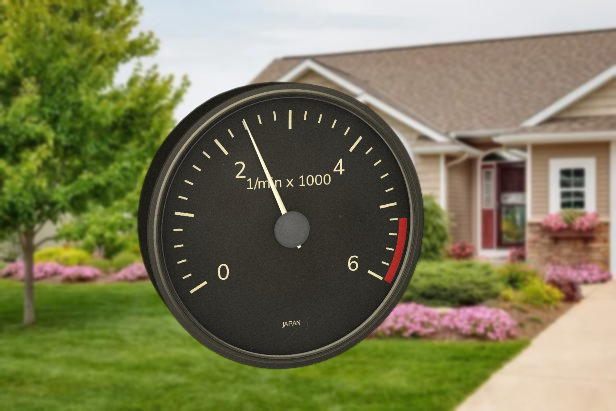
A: 2400 rpm
